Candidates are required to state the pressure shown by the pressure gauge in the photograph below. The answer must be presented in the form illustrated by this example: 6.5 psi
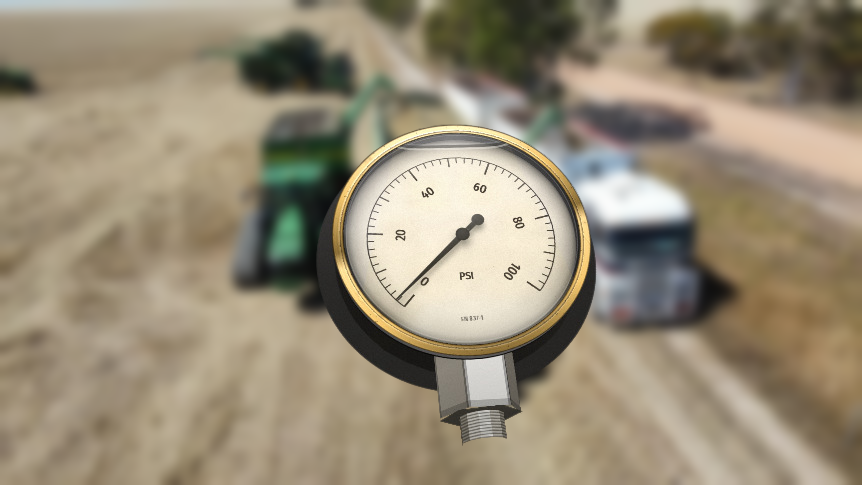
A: 2 psi
